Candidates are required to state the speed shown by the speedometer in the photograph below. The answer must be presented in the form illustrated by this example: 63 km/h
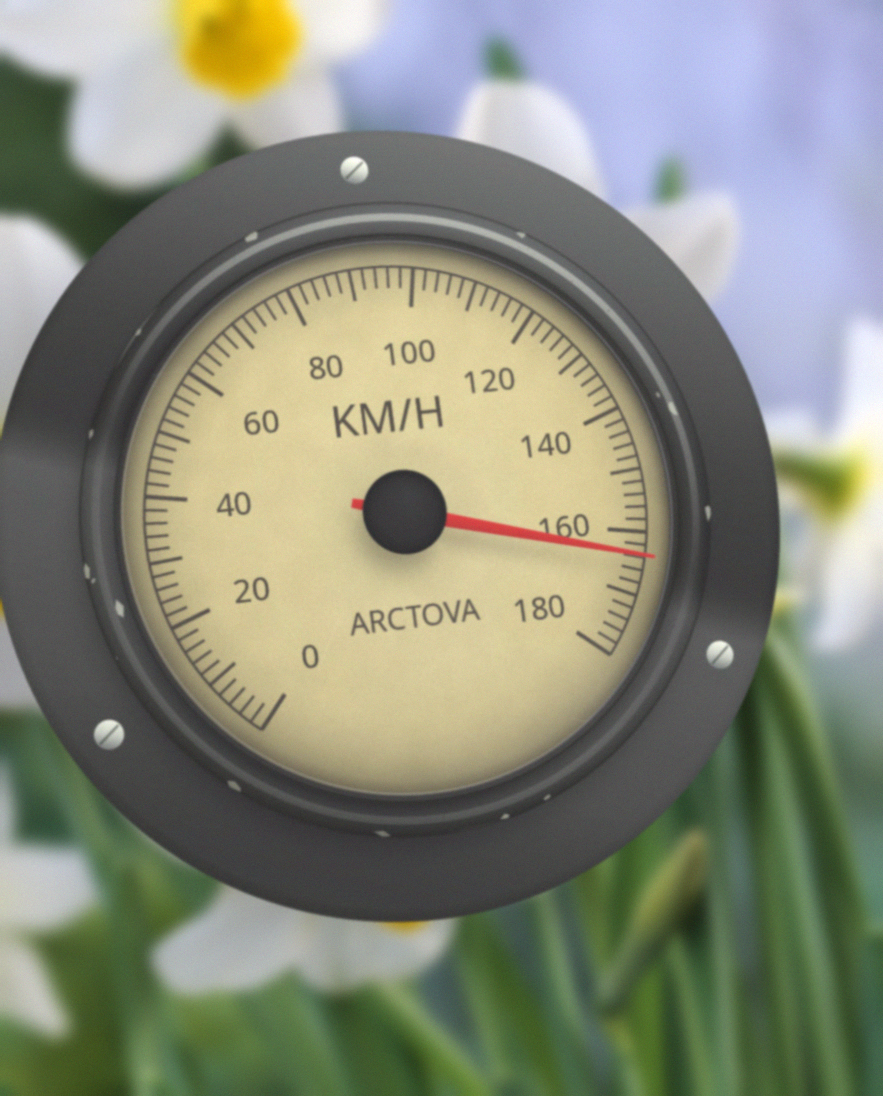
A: 164 km/h
